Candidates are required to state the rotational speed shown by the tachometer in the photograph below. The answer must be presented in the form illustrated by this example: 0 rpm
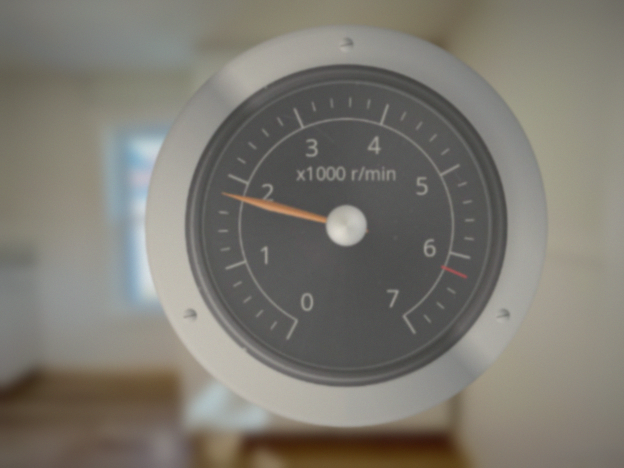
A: 1800 rpm
